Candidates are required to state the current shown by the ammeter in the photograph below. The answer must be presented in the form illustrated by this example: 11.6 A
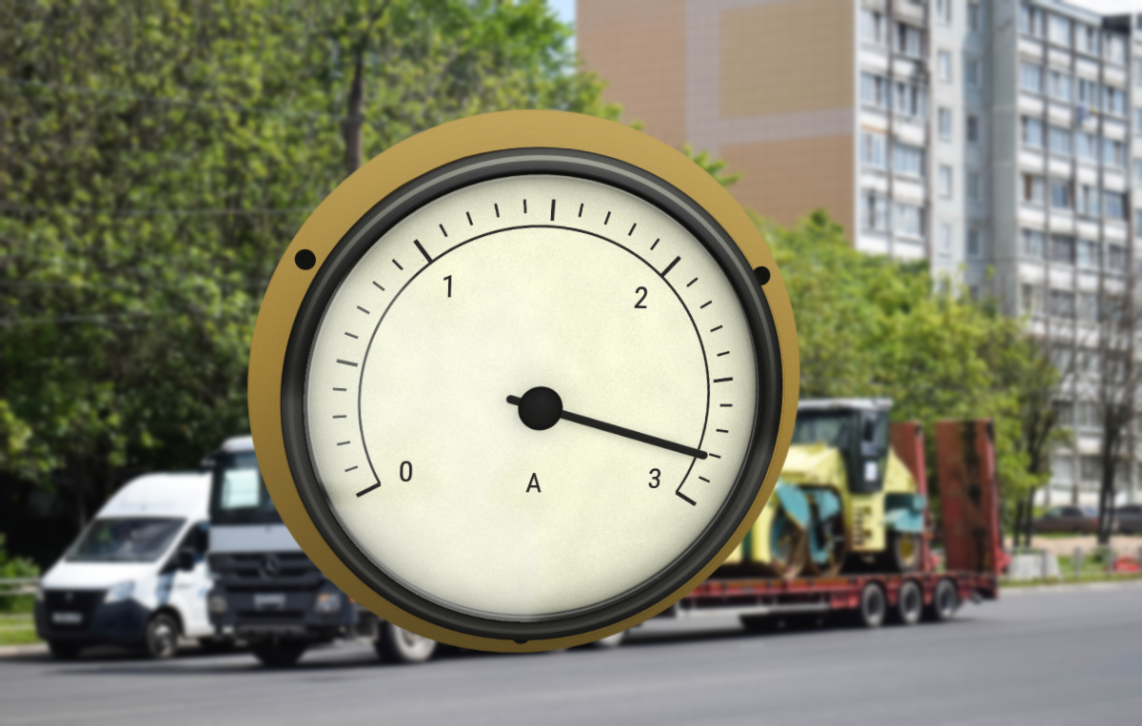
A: 2.8 A
